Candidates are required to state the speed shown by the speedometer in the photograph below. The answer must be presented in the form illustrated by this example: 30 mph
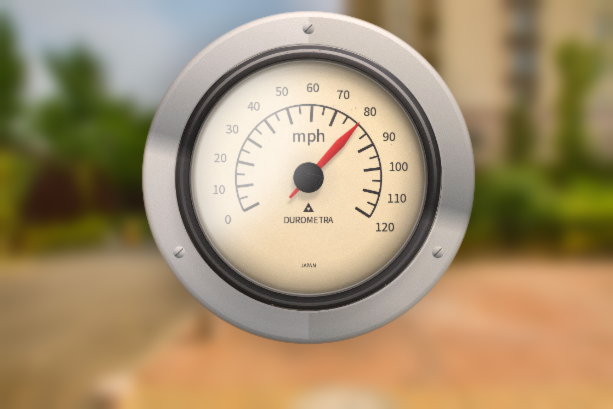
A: 80 mph
